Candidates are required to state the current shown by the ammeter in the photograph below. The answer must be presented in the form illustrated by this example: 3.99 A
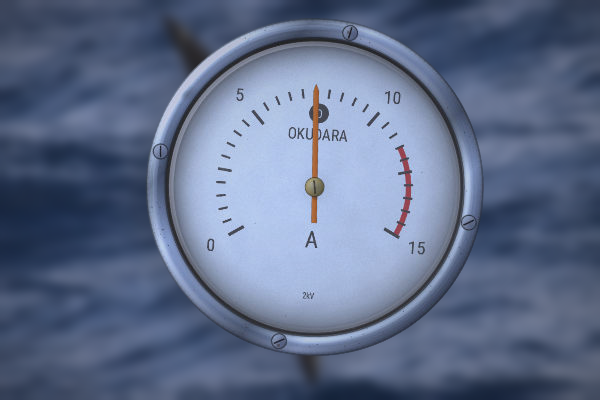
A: 7.5 A
